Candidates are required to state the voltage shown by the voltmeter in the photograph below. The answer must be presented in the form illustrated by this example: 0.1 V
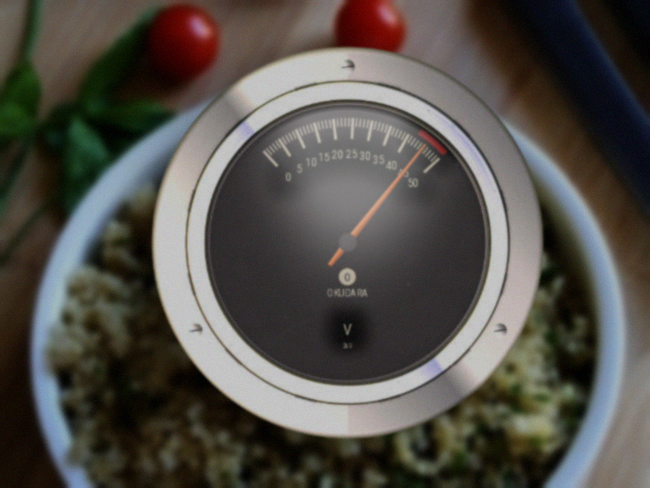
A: 45 V
